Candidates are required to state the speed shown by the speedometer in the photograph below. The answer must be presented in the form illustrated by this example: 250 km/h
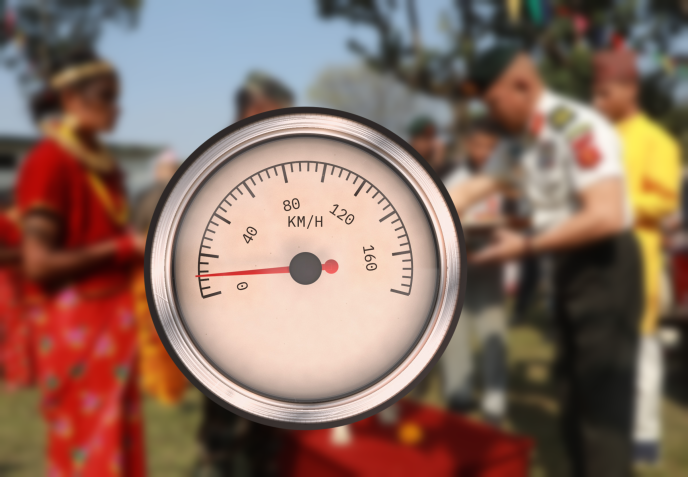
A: 10 km/h
